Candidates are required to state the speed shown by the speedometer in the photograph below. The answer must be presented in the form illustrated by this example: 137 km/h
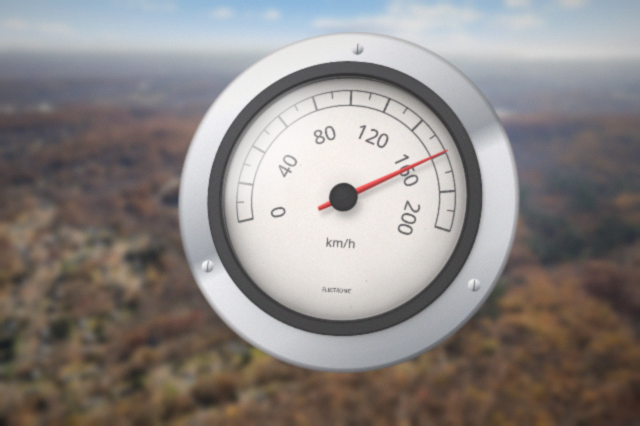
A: 160 km/h
